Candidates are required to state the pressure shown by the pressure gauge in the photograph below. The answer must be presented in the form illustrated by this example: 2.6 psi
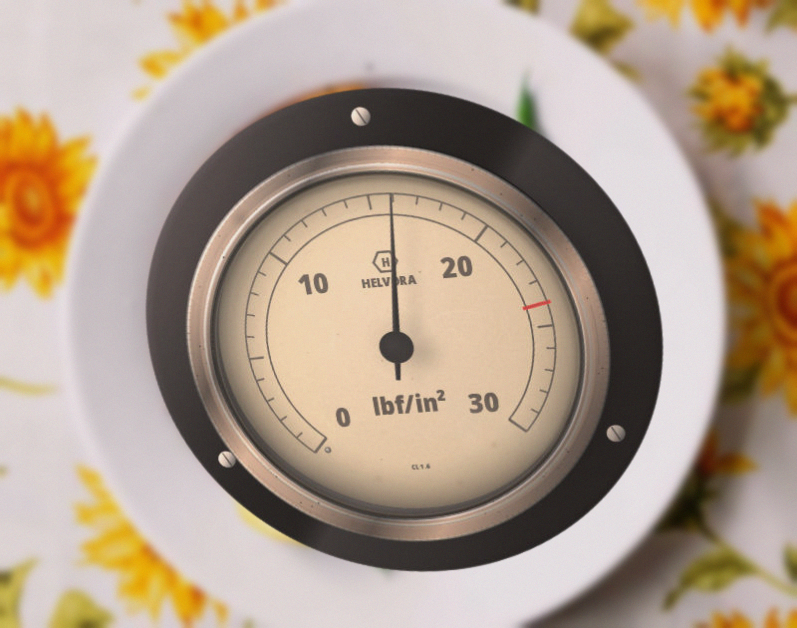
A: 16 psi
